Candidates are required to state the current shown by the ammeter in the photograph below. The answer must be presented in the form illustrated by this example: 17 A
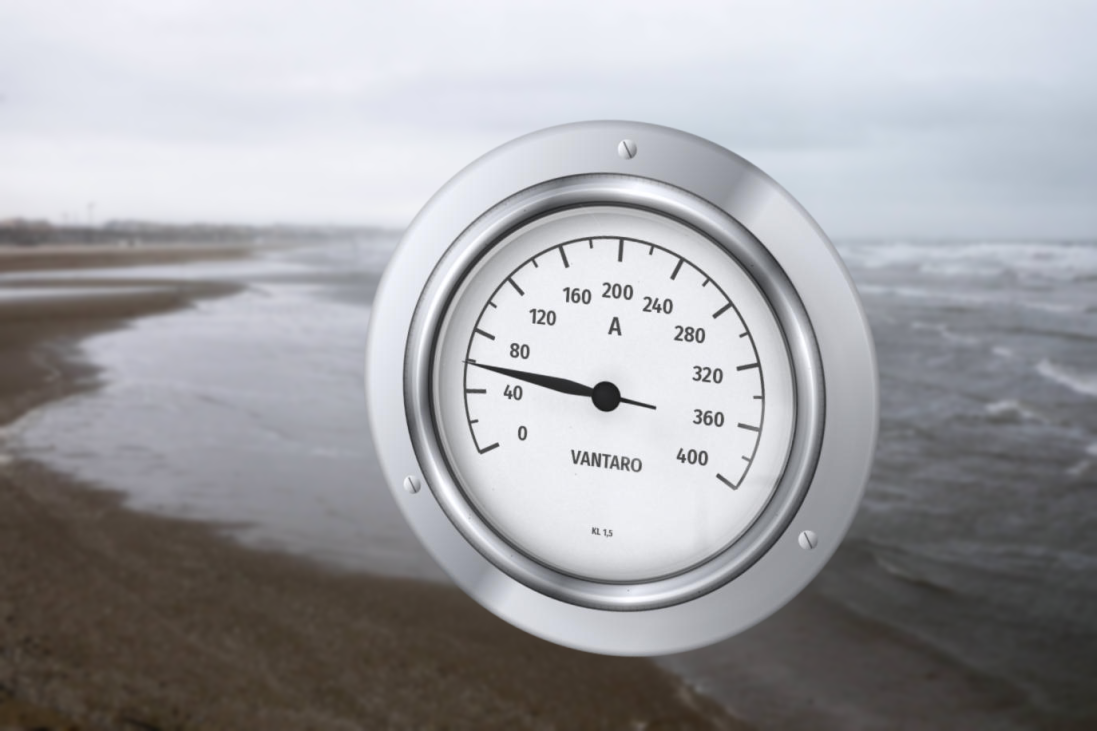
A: 60 A
